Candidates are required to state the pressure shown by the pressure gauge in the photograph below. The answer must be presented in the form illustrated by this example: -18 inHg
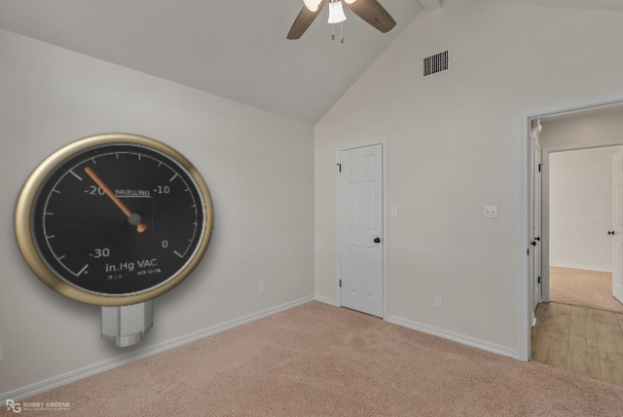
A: -19 inHg
